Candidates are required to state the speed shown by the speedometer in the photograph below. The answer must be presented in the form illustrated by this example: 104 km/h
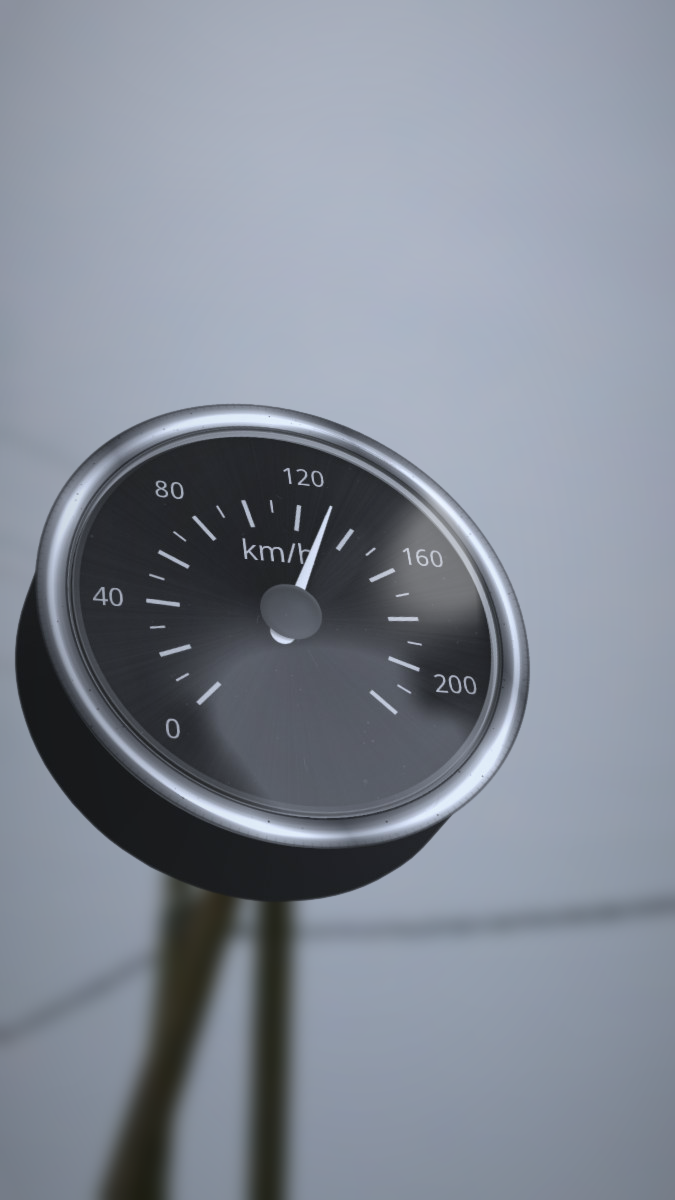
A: 130 km/h
